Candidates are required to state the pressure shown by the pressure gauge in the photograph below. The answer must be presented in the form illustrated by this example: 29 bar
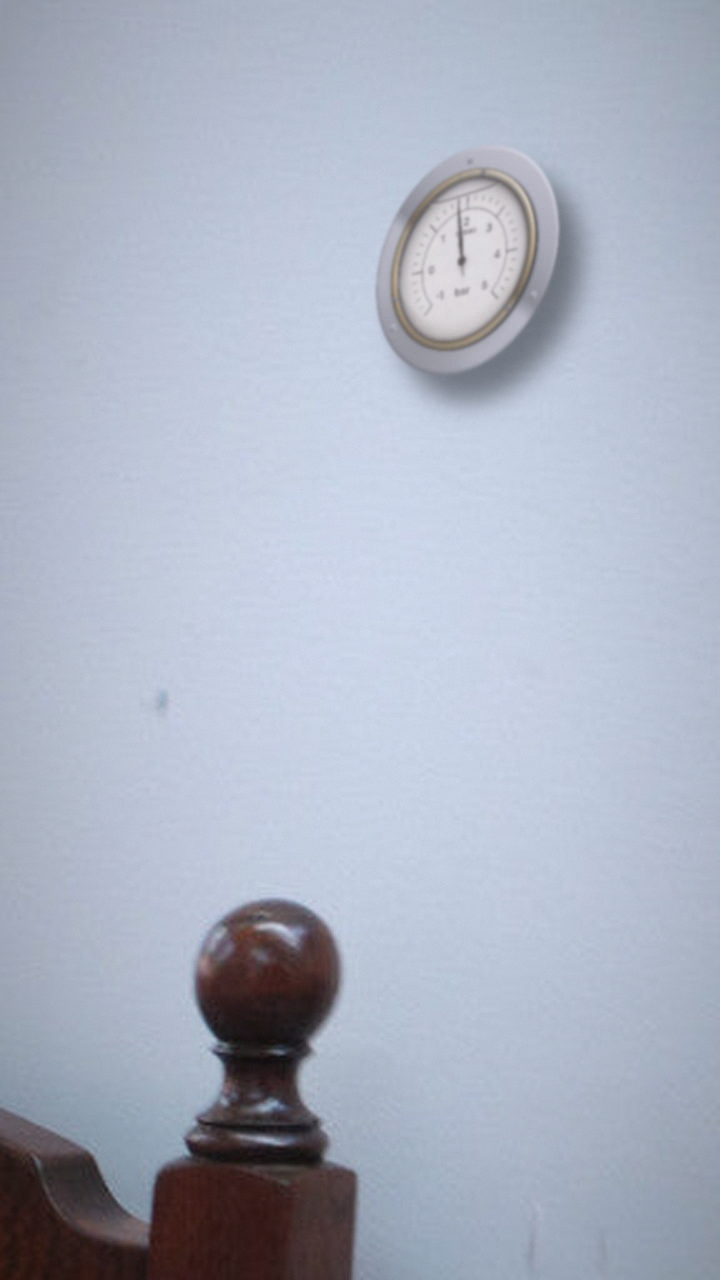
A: 1.8 bar
